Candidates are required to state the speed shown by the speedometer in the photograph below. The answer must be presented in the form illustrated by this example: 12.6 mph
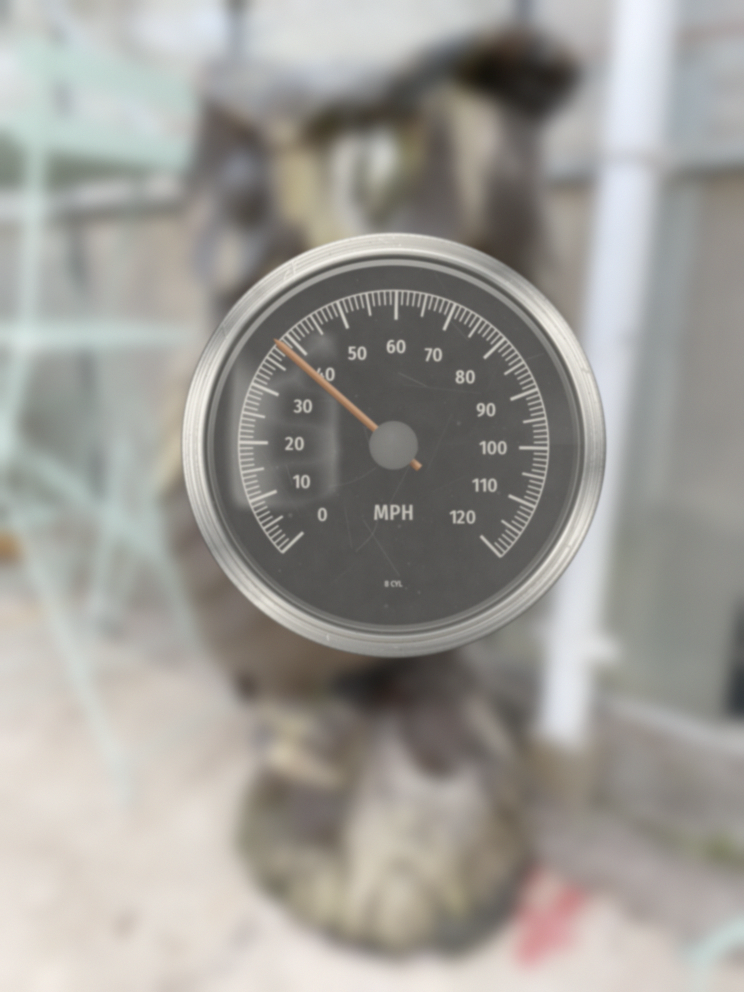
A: 38 mph
